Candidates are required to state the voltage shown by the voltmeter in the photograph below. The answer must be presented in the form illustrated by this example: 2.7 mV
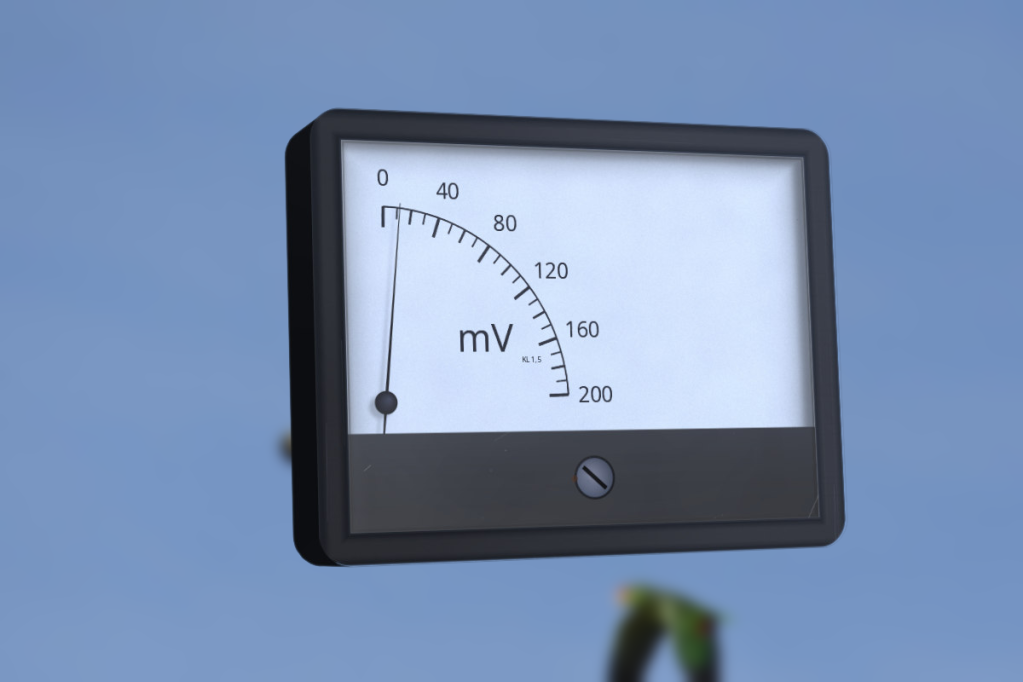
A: 10 mV
